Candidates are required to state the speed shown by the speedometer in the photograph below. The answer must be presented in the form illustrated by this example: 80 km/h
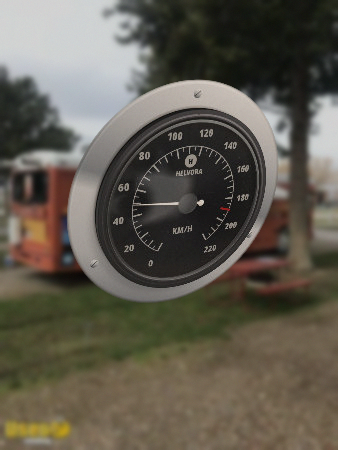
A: 50 km/h
